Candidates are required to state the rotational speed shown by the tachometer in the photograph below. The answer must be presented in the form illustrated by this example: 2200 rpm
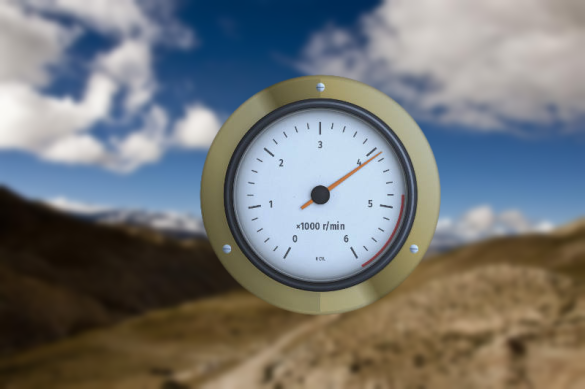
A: 4100 rpm
